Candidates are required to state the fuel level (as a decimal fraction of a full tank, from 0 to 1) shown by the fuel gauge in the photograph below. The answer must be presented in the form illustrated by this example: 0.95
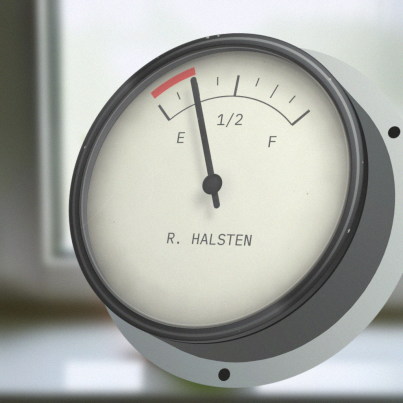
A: 0.25
